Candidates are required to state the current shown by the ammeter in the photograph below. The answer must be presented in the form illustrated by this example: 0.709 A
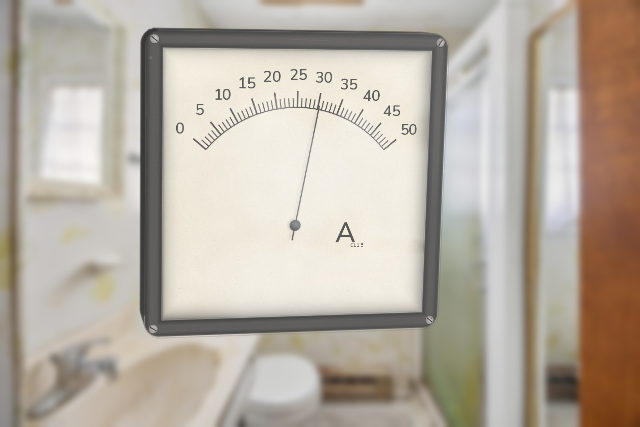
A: 30 A
